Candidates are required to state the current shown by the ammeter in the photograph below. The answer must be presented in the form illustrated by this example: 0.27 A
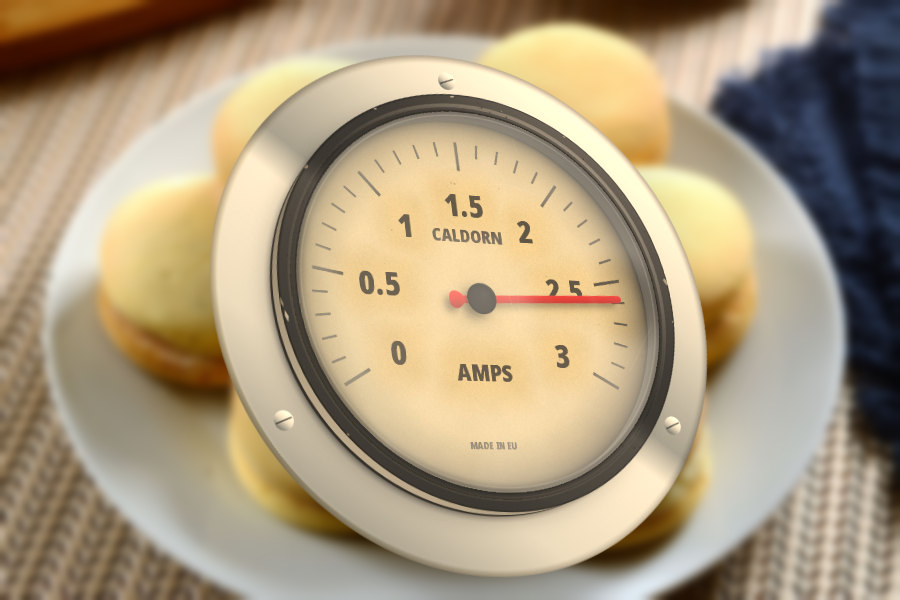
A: 2.6 A
